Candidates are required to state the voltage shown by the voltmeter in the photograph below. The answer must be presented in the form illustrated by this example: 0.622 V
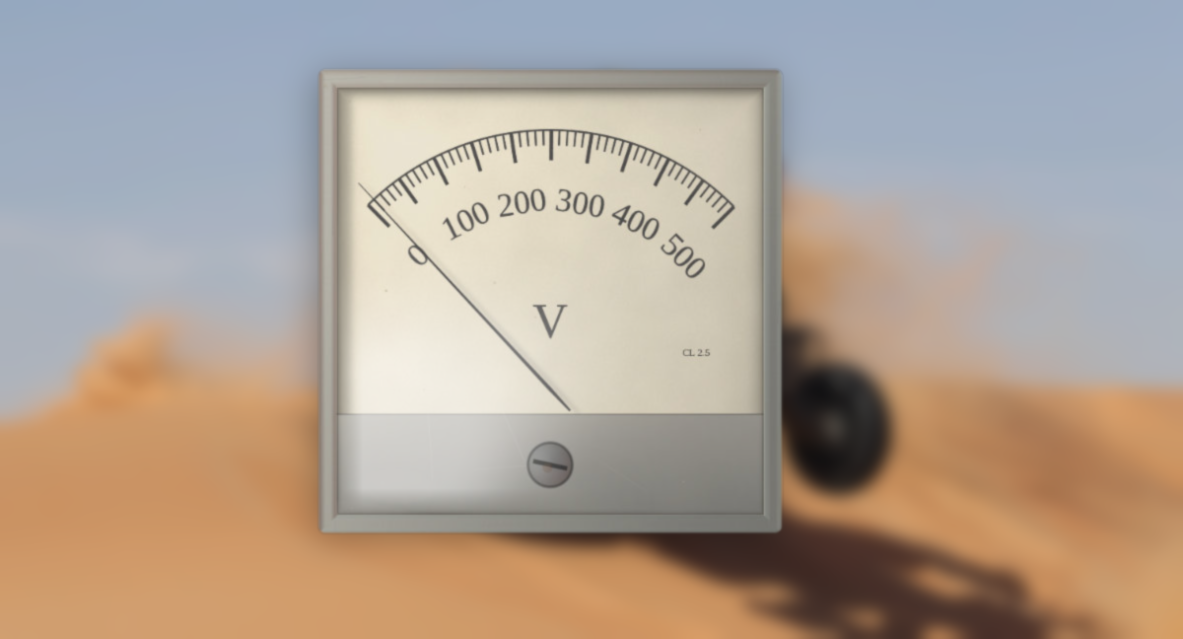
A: 10 V
